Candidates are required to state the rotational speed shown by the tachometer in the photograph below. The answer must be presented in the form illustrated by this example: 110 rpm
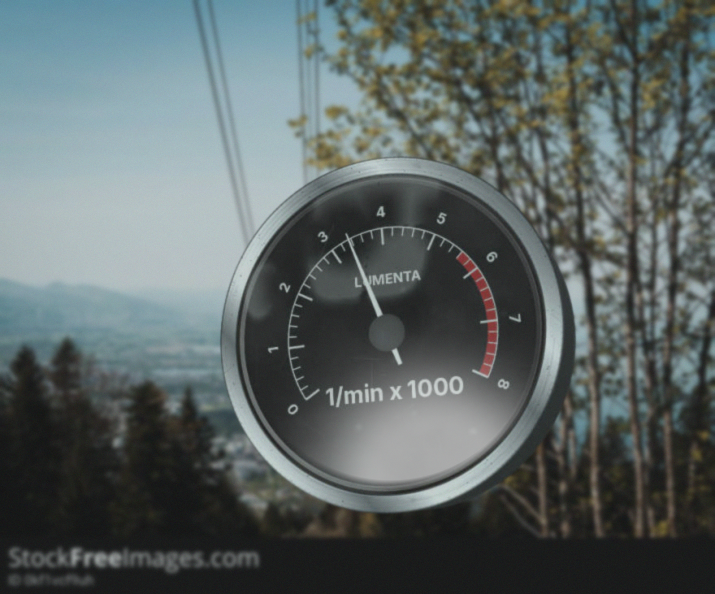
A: 3400 rpm
